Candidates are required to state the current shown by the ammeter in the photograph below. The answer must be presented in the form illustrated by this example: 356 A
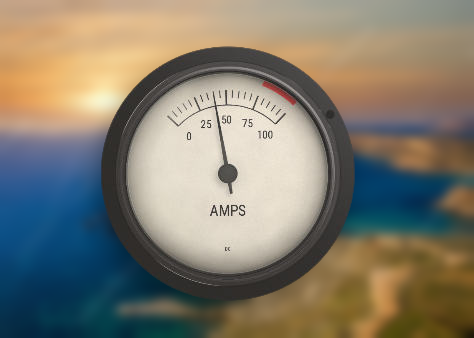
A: 40 A
